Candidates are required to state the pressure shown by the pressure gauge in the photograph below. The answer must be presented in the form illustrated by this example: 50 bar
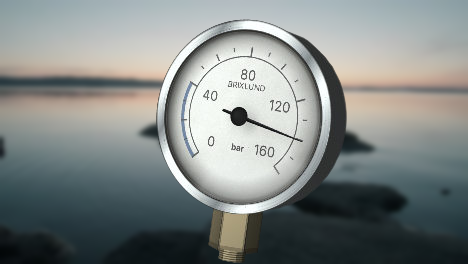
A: 140 bar
